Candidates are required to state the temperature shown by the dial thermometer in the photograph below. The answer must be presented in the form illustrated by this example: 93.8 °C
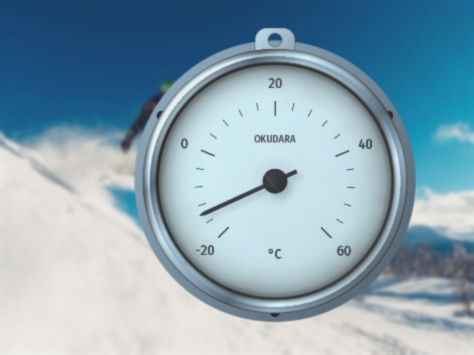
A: -14 °C
